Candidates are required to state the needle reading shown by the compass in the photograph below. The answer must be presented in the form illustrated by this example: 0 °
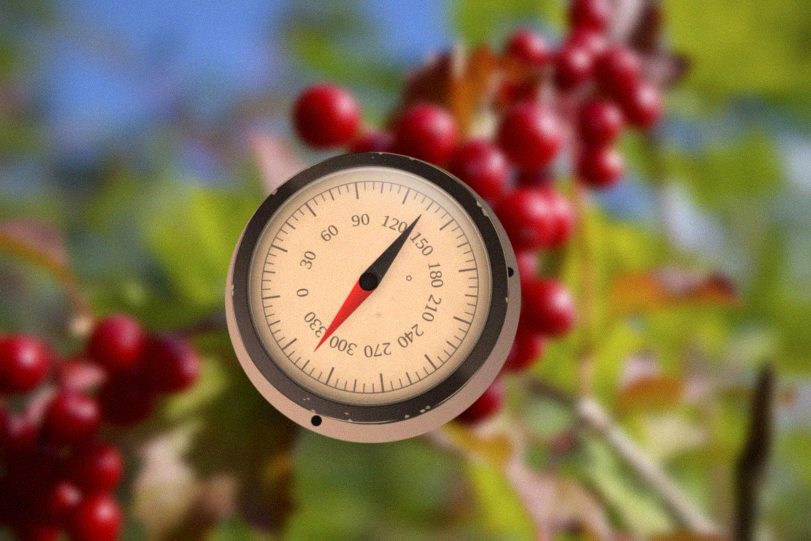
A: 315 °
